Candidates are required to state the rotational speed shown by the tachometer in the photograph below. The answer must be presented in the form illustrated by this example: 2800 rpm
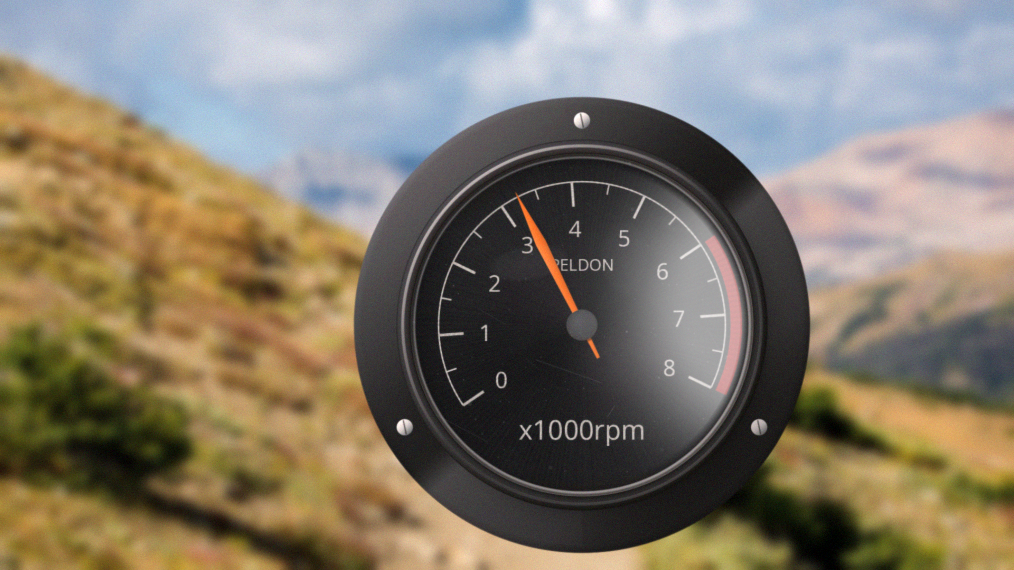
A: 3250 rpm
